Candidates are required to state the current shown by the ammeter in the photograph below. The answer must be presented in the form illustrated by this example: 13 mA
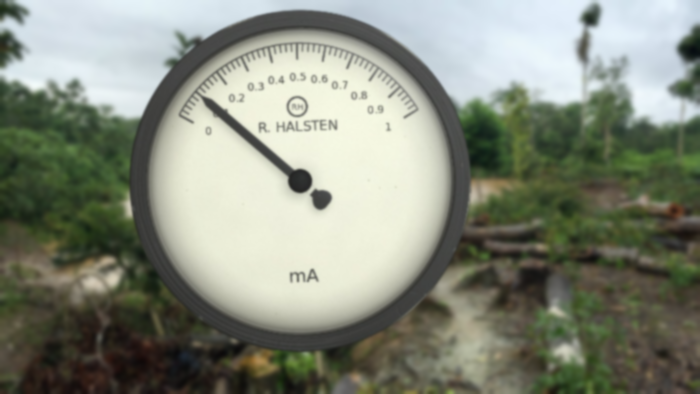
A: 0.1 mA
